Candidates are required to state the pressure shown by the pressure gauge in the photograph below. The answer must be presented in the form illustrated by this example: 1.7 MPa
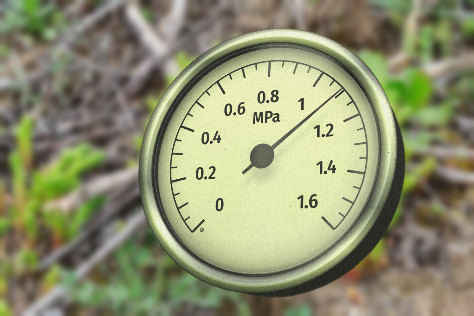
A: 1.1 MPa
